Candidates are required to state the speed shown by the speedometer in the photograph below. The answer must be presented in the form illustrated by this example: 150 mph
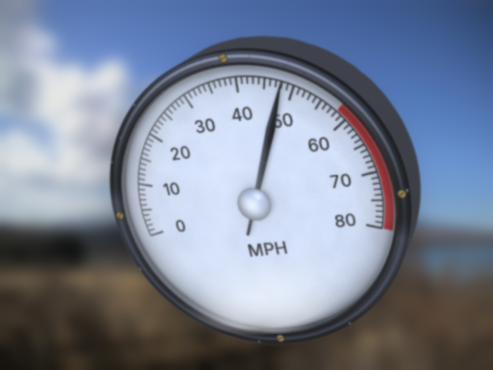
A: 48 mph
